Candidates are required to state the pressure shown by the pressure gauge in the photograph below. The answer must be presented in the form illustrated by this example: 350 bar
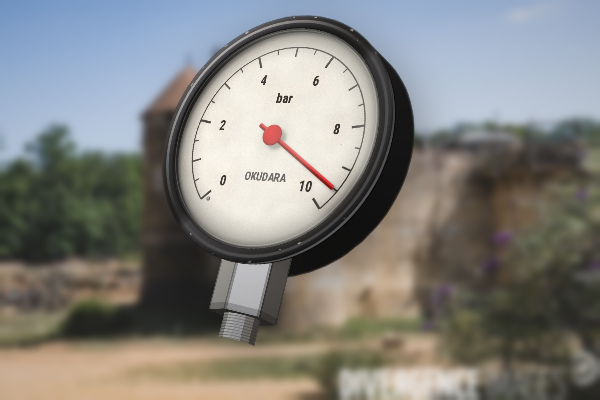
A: 9.5 bar
